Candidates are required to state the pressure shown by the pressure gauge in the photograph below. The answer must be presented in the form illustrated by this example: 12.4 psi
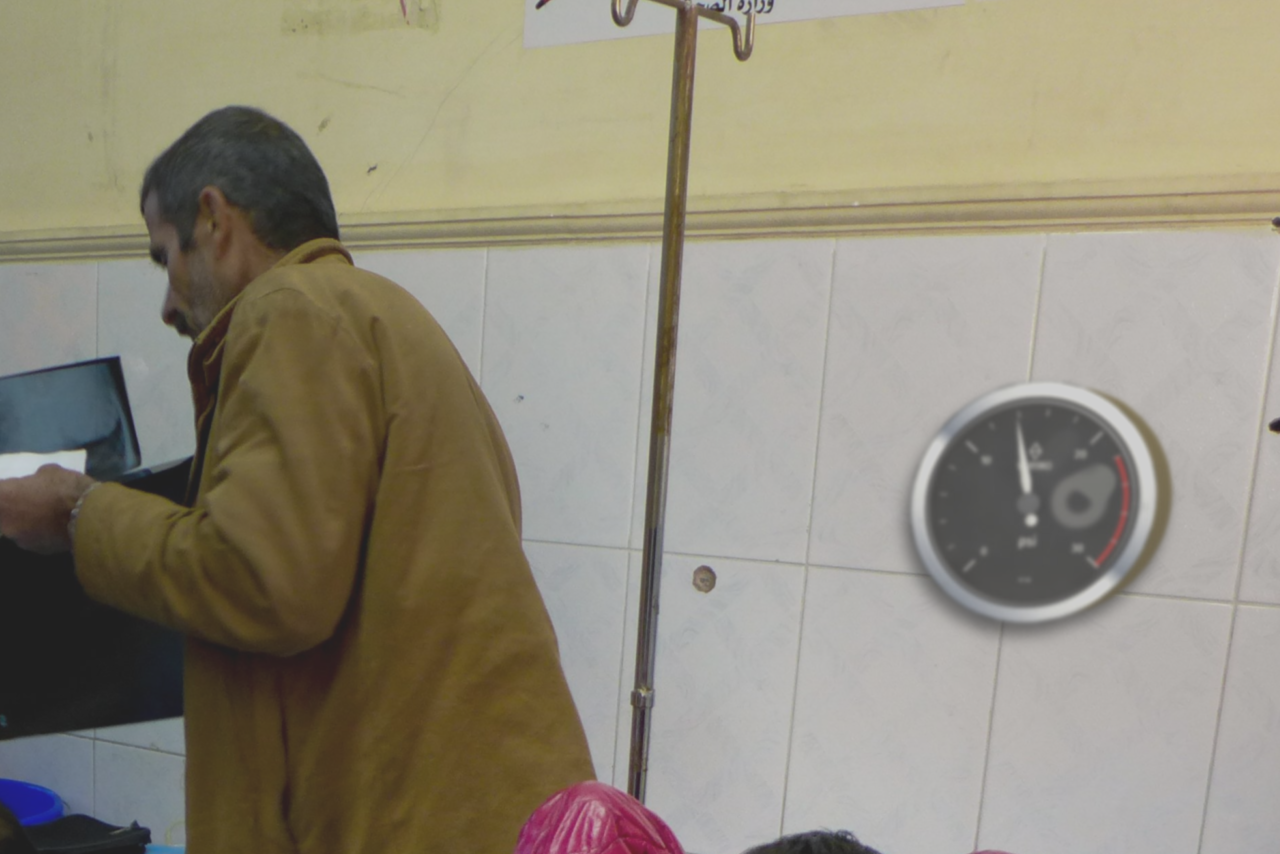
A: 14 psi
